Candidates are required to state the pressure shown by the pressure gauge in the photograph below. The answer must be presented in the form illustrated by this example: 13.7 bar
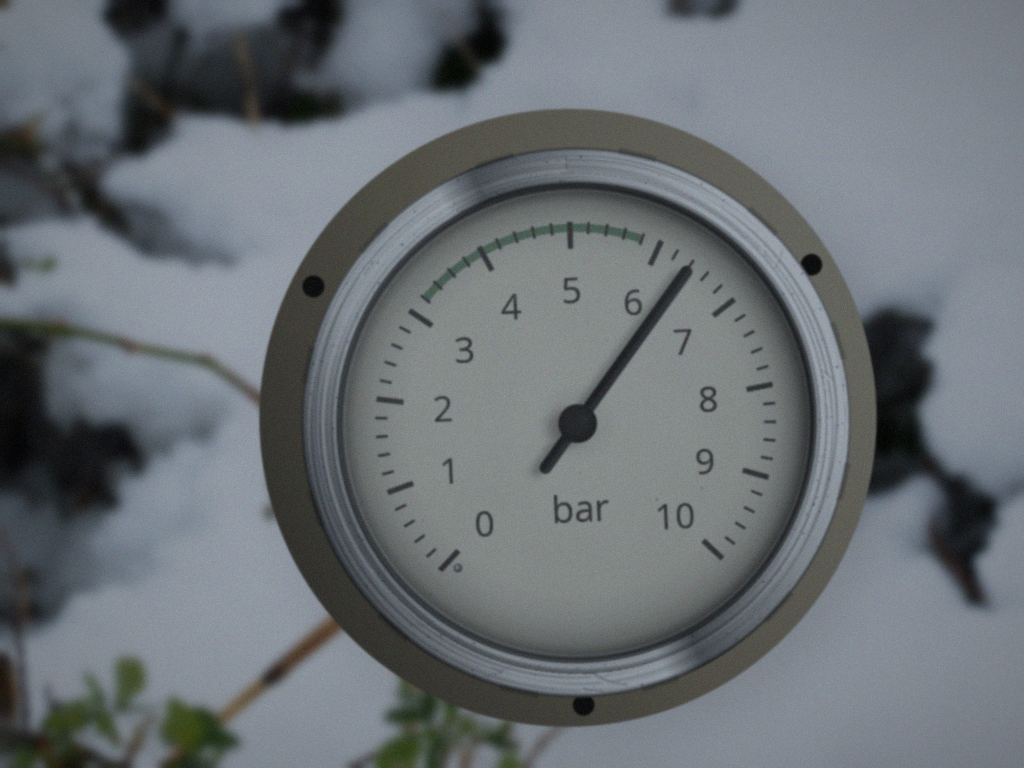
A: 6.4 bar
